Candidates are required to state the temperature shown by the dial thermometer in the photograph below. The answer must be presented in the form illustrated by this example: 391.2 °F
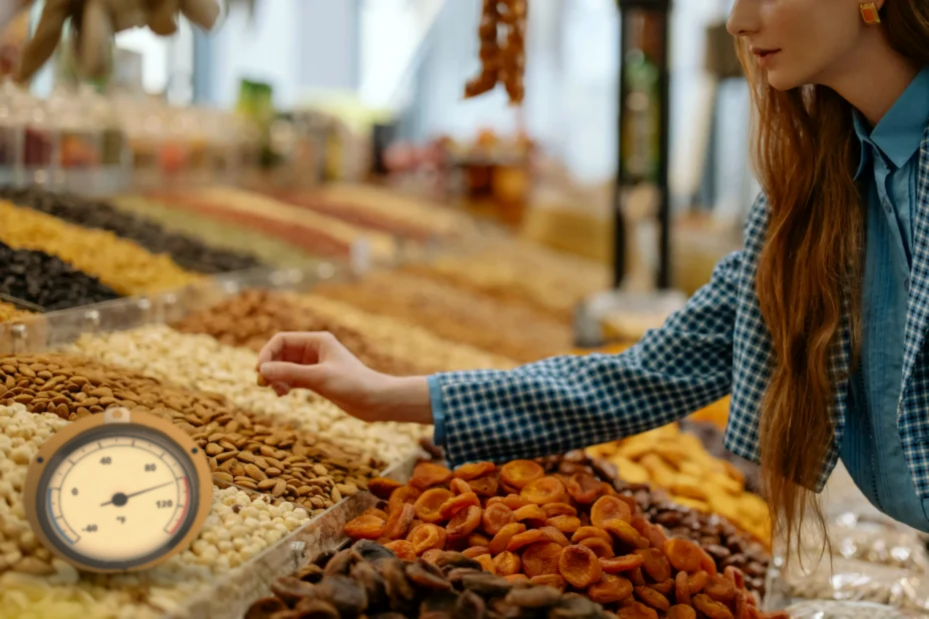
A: 100 °F
